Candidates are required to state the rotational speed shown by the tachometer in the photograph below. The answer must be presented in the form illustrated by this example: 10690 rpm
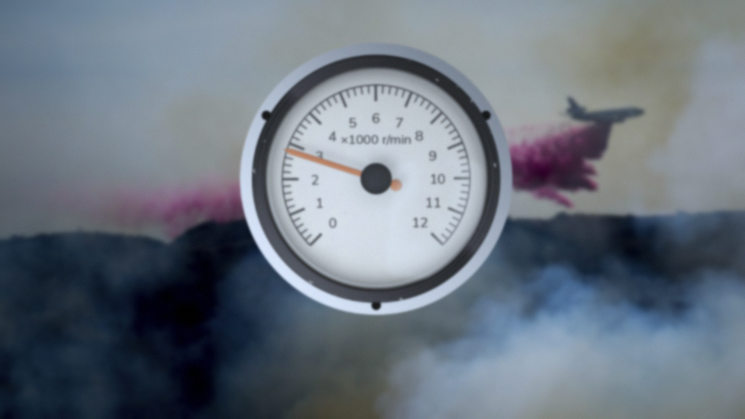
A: 2800 rpm
